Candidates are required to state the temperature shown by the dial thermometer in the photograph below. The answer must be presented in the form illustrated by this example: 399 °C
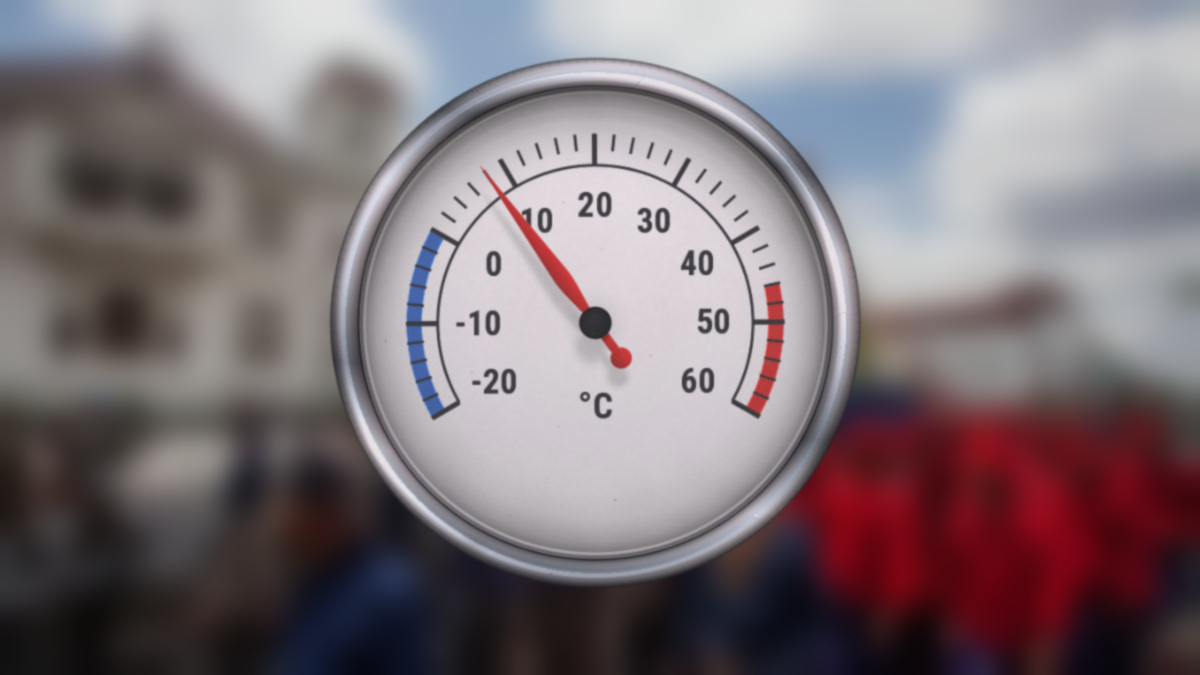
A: 8 °C
